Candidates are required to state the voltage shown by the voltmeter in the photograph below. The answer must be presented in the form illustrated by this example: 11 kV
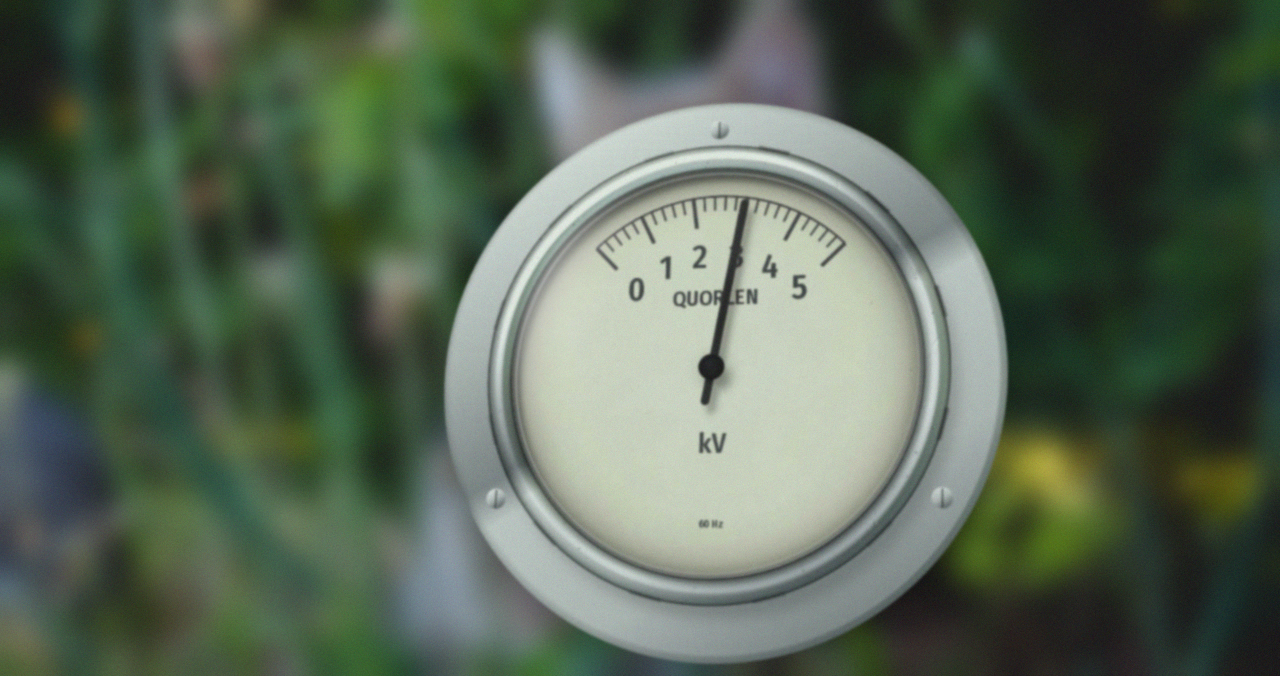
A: 3 kV
